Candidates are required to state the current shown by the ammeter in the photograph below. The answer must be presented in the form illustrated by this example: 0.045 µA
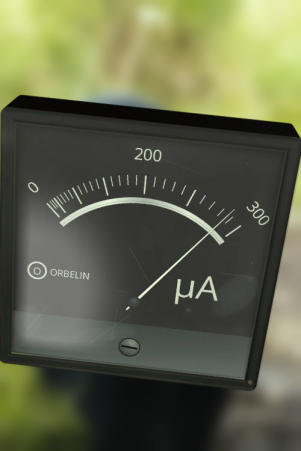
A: 285 µA
